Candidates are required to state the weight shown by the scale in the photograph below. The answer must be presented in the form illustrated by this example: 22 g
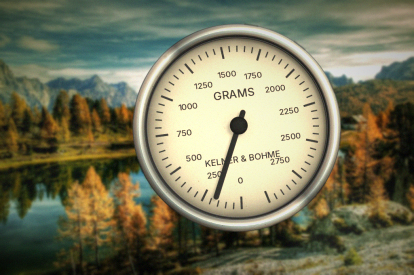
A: 175 g
